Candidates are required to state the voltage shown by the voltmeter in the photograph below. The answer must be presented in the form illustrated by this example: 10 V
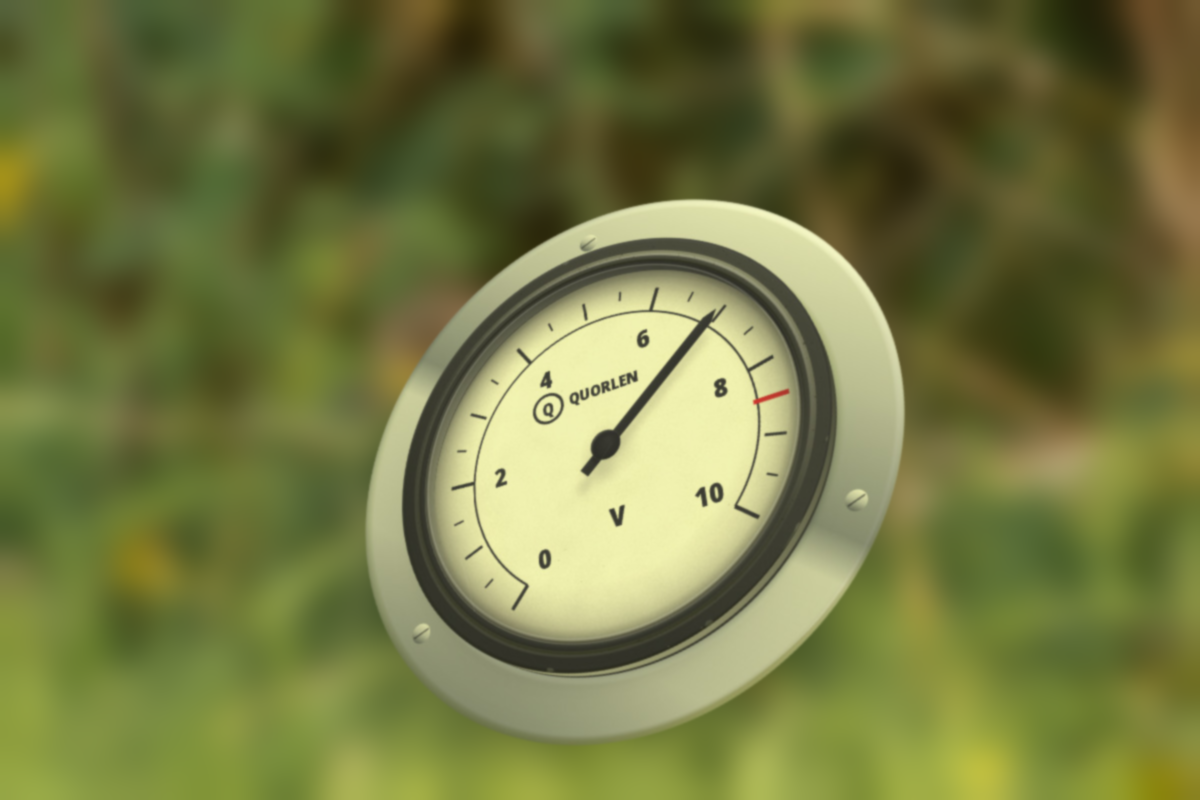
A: 7 V
